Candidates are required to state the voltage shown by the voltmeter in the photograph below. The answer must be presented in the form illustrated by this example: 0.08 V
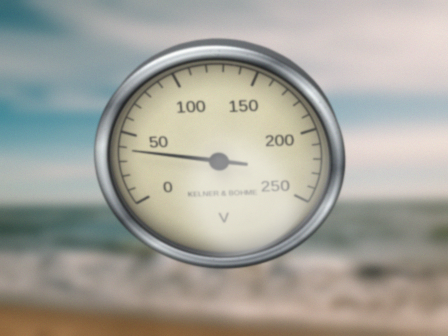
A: 40 V
